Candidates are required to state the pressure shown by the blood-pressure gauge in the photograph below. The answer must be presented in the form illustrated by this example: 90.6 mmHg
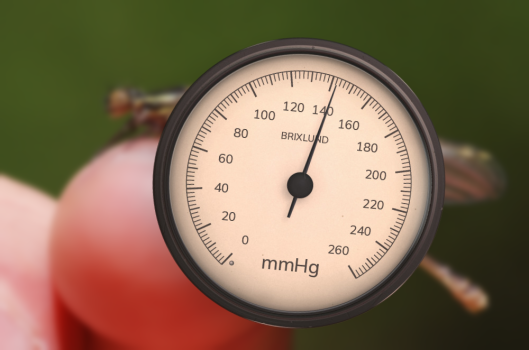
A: 142 mmHg
